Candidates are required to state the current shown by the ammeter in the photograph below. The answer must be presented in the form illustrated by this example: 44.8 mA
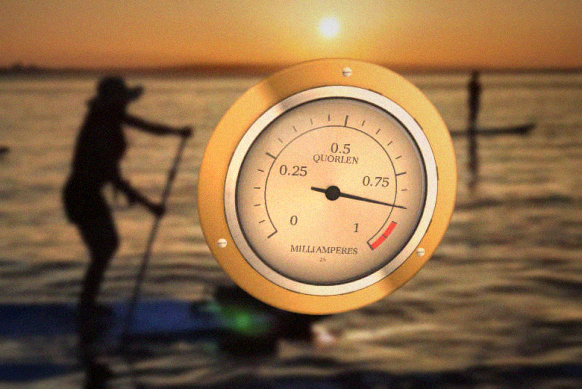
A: 0.85 mA
